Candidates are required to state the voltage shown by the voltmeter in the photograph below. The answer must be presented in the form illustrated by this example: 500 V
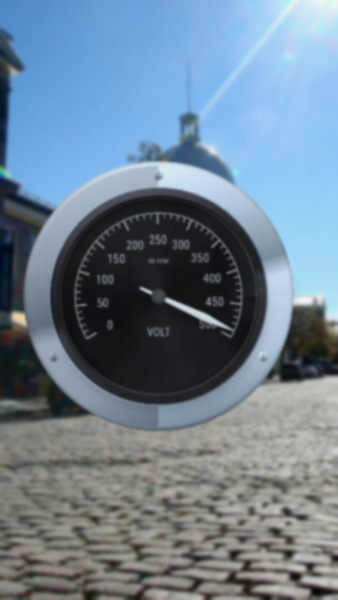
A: 490 V
